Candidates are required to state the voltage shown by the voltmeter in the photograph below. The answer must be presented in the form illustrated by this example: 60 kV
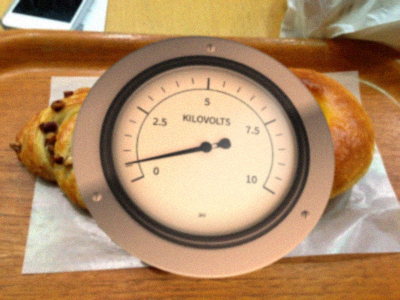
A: 0.5 kV
